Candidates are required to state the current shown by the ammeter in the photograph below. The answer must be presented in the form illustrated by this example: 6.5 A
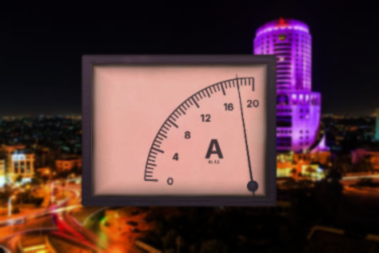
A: 18 A
